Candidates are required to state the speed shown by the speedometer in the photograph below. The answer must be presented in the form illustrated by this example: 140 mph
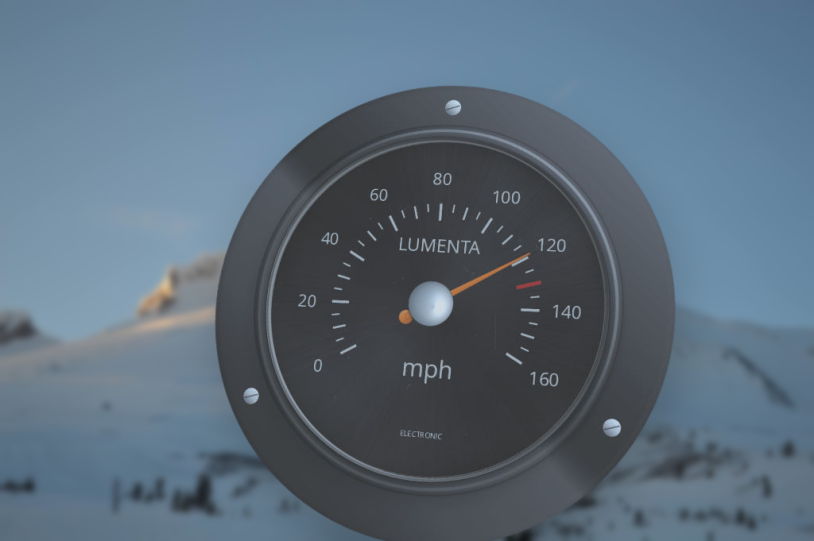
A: 120 mph
